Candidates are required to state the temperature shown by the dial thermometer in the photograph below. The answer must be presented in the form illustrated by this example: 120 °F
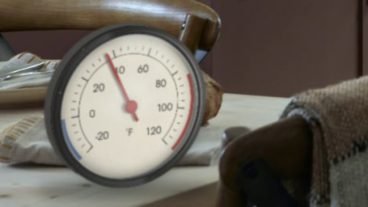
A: 36 °F
